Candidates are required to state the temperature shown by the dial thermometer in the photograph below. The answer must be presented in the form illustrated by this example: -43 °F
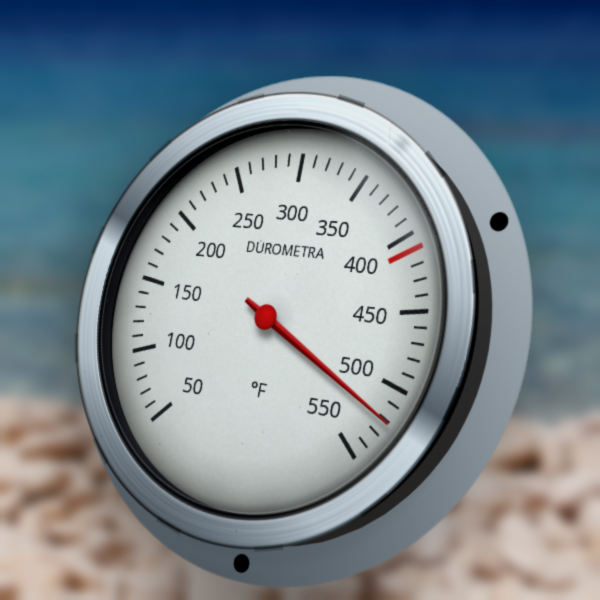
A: 520 °F
